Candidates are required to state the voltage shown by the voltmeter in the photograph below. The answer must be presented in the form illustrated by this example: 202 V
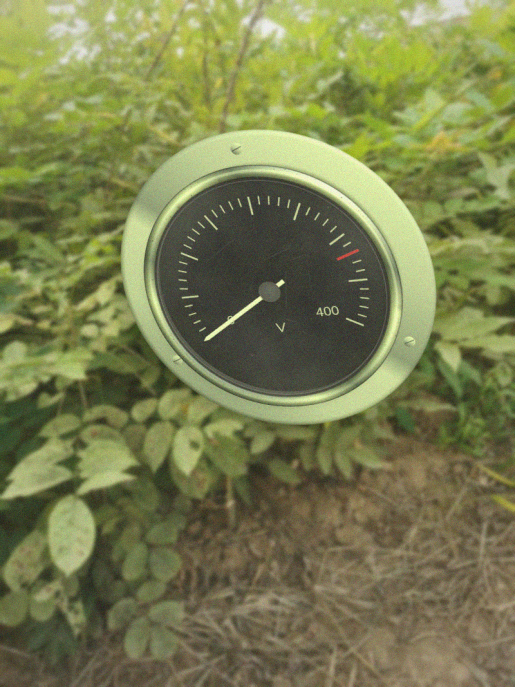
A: 0 V
